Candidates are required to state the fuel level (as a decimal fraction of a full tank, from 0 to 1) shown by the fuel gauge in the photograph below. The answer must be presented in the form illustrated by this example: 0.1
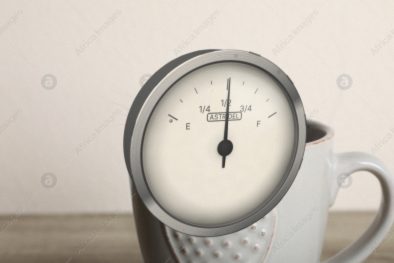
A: 0.5
